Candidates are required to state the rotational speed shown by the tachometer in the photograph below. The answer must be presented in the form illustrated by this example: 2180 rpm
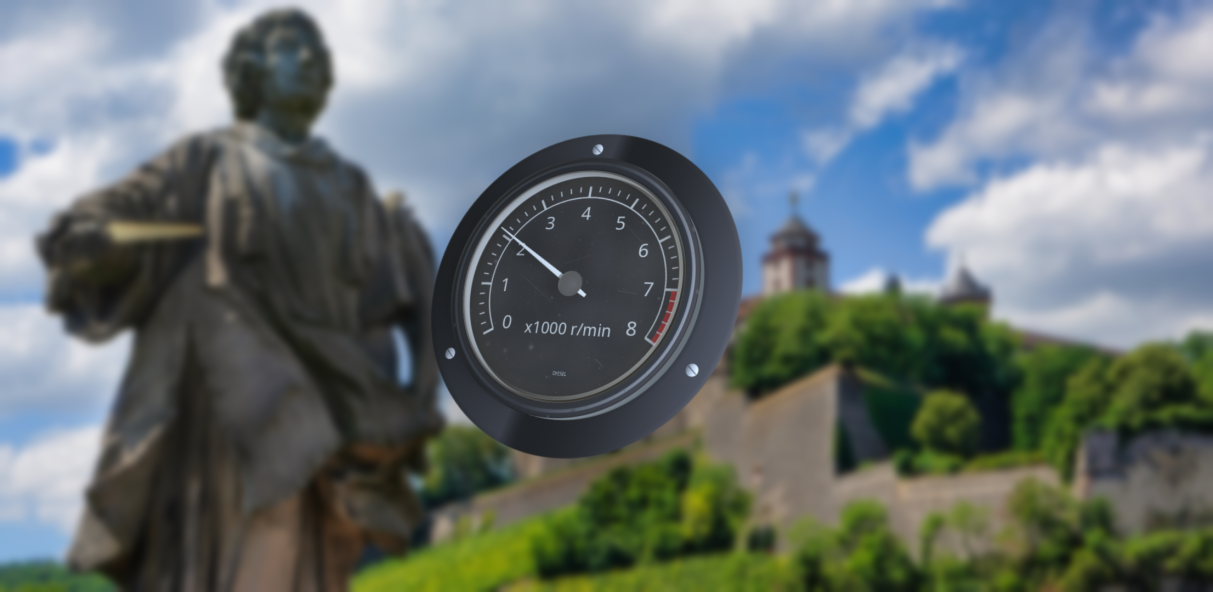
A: 2100 rpm
